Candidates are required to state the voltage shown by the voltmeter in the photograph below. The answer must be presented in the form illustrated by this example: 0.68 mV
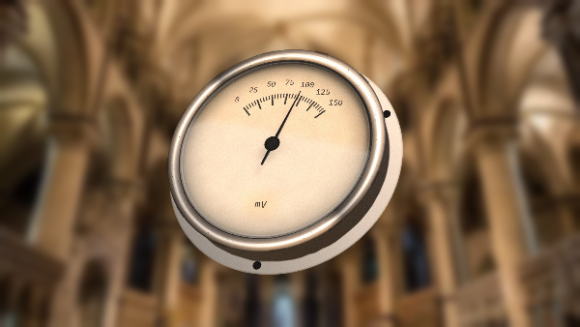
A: 100 mV
